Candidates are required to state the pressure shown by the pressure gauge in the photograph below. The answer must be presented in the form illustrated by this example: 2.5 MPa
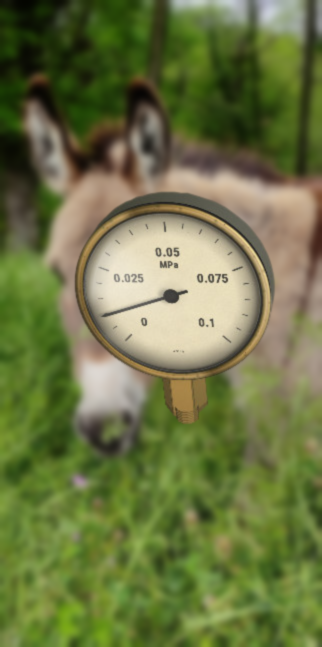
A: 0.01 MPa
